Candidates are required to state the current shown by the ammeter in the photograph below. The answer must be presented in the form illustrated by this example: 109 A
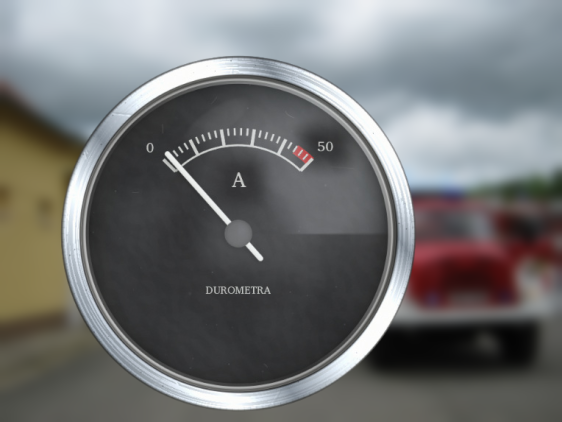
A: 2 A
